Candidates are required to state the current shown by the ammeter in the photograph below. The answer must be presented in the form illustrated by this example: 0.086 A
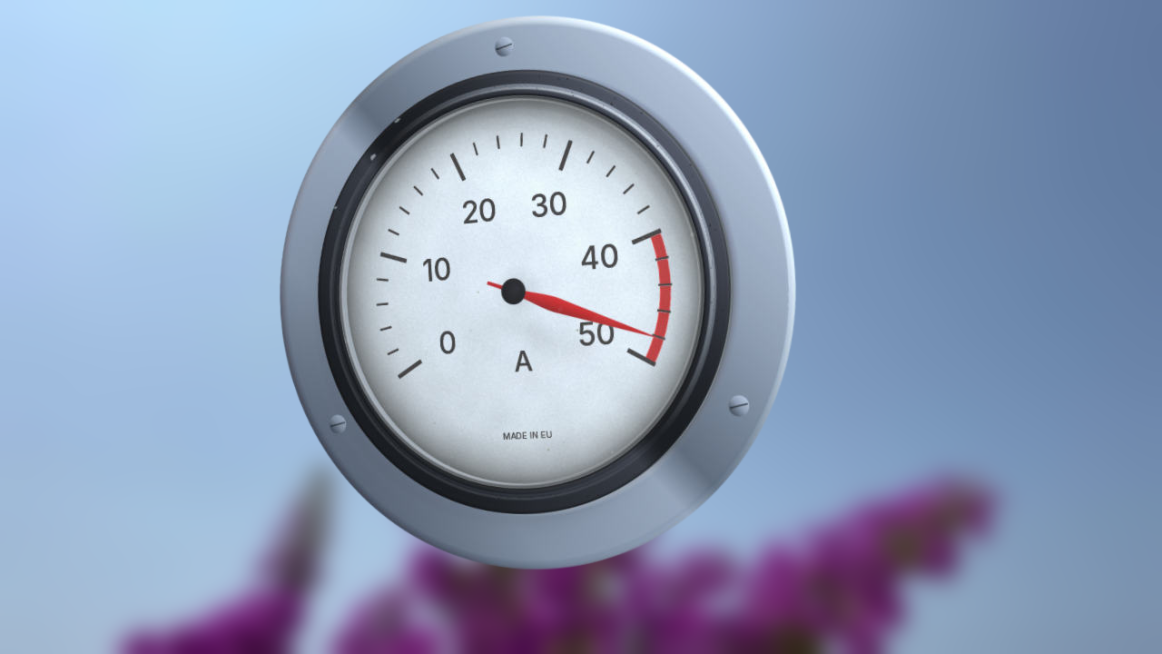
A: 48 A
